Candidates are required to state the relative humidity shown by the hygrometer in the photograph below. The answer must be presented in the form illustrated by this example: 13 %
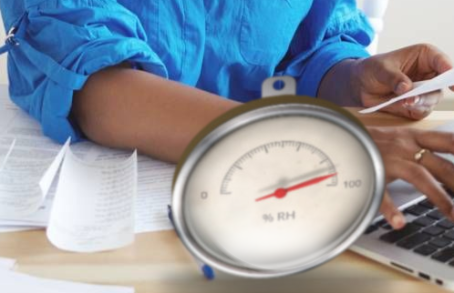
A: 90 %
